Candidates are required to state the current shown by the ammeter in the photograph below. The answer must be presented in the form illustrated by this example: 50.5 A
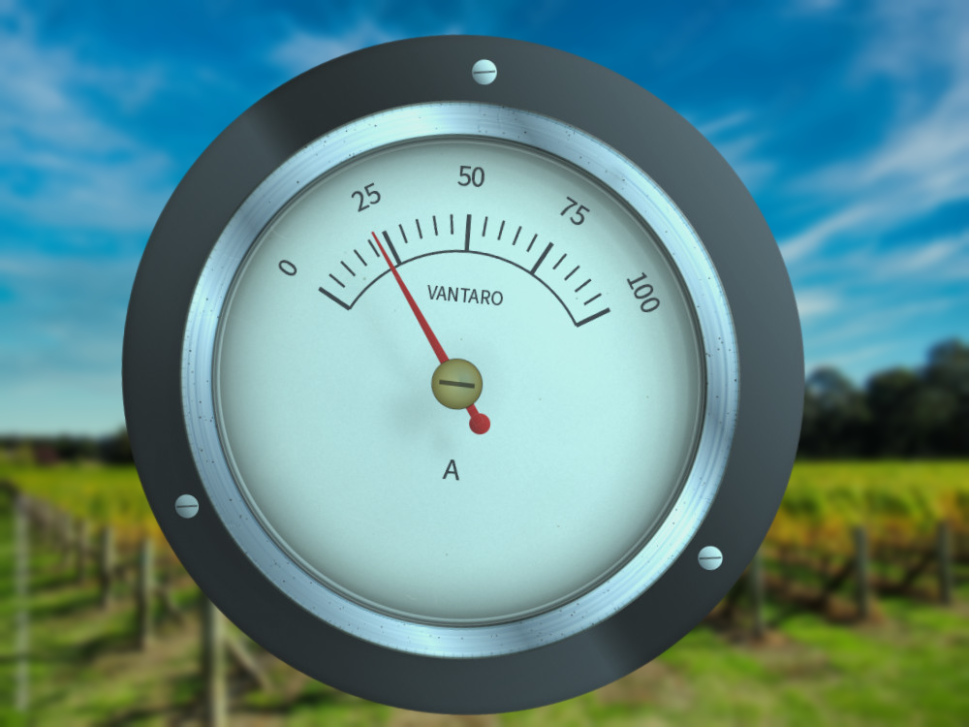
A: 22.5 A
